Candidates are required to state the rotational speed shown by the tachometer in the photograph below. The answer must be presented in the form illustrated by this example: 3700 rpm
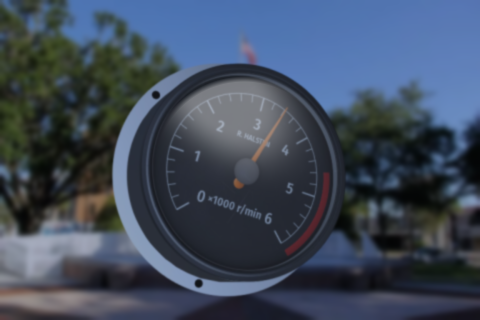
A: 3400 rpm
